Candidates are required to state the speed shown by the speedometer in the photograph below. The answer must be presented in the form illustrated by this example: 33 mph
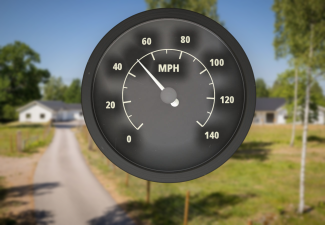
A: 50 mph
